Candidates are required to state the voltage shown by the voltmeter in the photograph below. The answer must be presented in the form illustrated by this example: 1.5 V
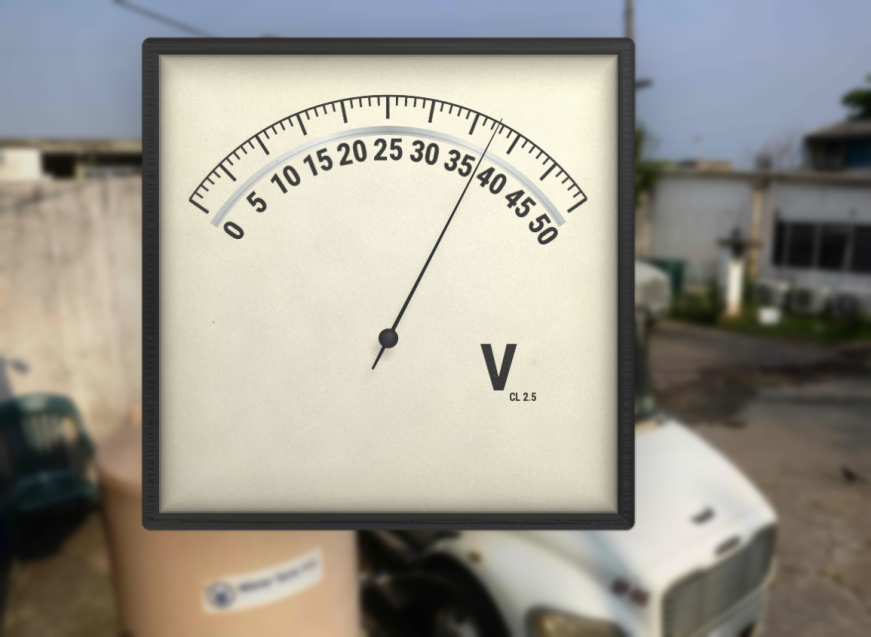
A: 37.5 V
